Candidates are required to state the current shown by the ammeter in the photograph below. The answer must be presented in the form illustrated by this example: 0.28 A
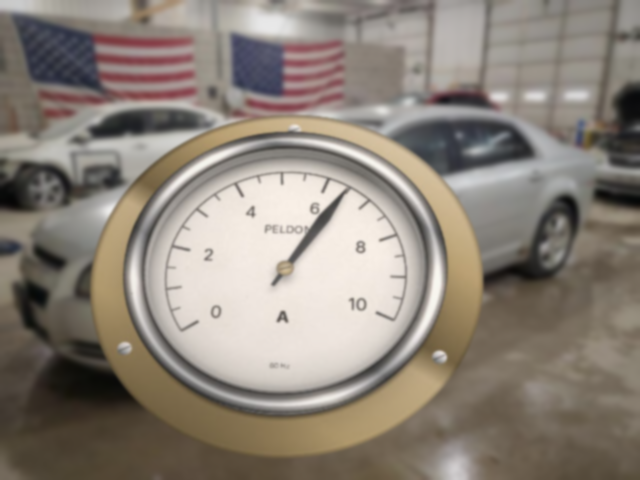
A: 6.5 A
